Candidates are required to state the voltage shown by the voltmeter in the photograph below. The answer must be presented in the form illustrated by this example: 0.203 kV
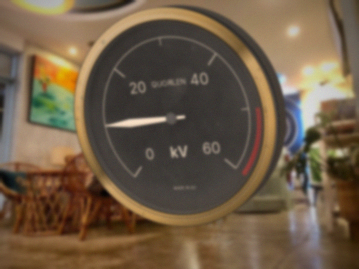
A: 10 kV
